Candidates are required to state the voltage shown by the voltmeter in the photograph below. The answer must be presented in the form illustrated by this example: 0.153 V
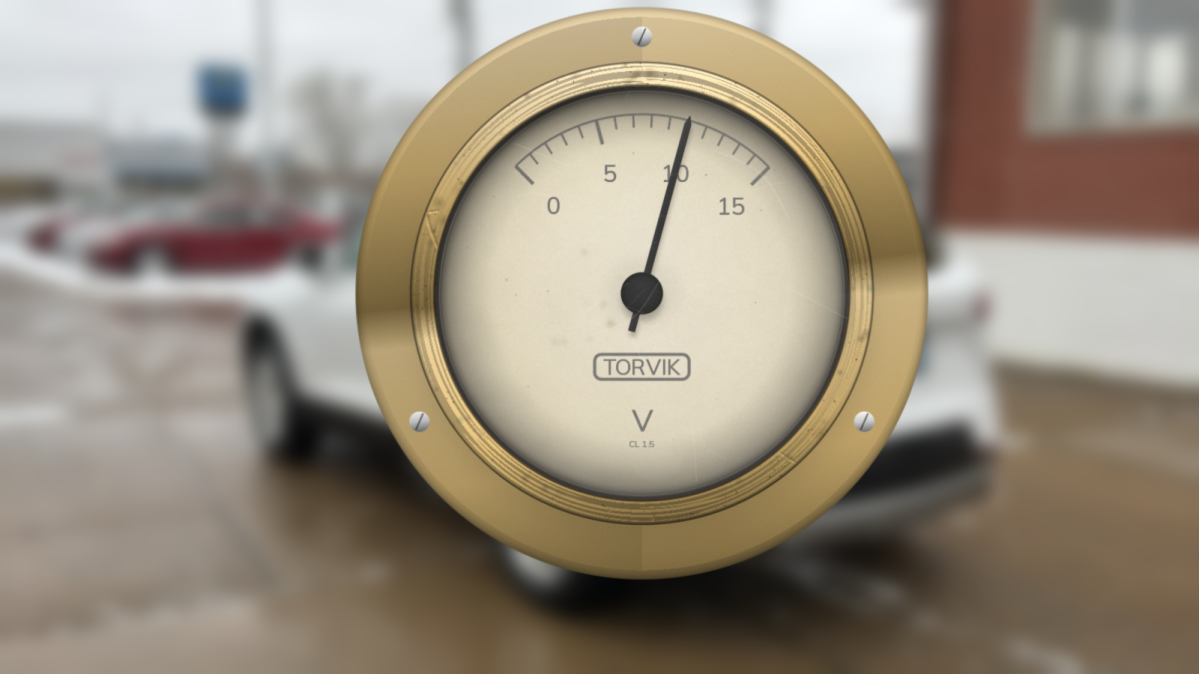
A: 10 V
